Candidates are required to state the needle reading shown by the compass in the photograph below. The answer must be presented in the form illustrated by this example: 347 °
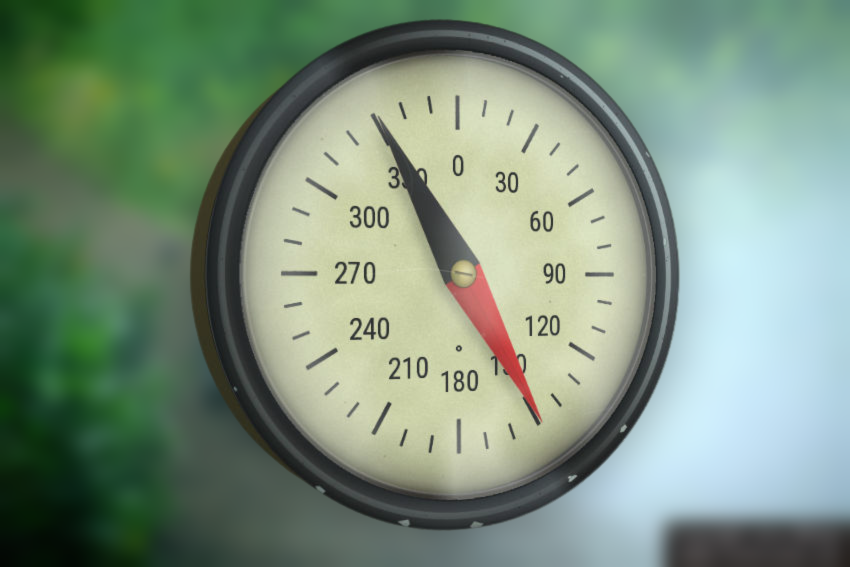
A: 150 °
